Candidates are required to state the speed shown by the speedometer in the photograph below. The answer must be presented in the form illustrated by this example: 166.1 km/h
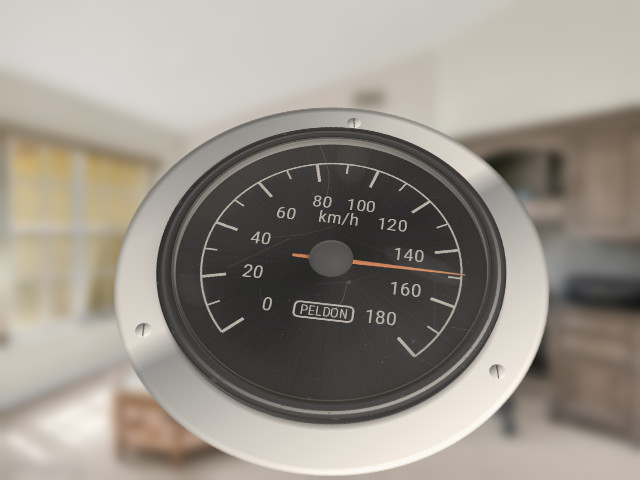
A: 150 km/h
